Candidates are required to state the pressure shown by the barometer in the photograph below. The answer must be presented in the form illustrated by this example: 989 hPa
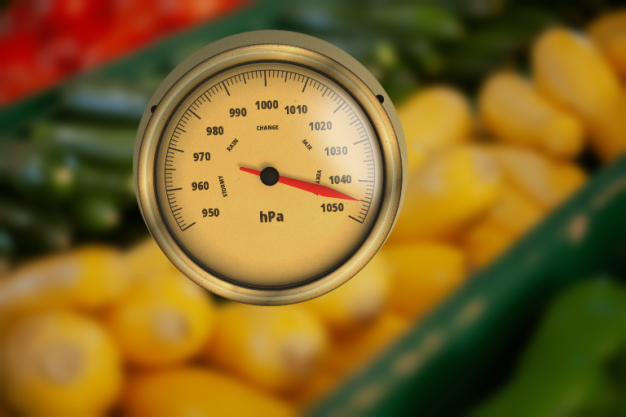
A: 1045 hPa
